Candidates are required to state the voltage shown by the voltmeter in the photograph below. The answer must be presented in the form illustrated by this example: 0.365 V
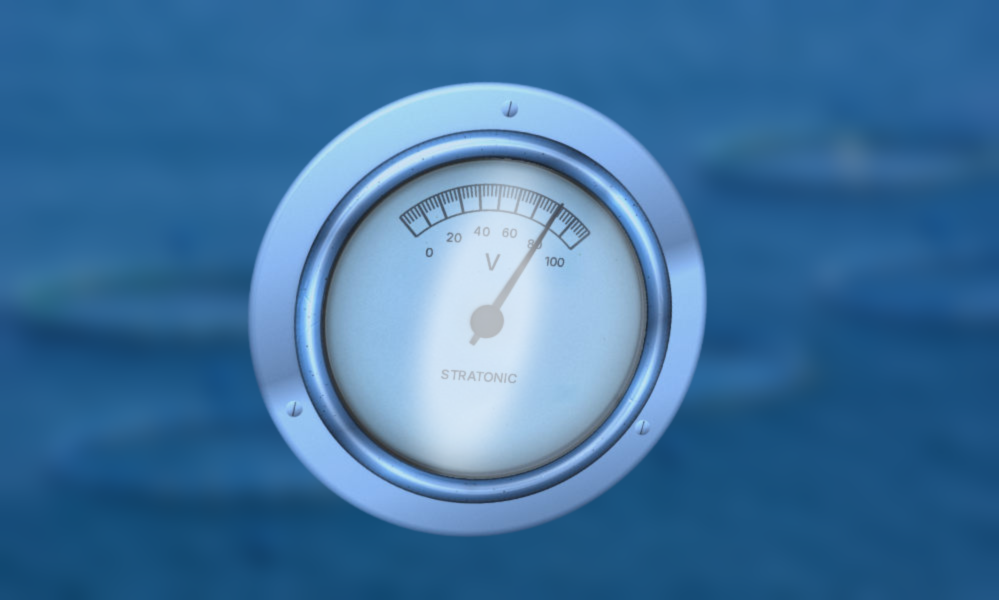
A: 80 V
